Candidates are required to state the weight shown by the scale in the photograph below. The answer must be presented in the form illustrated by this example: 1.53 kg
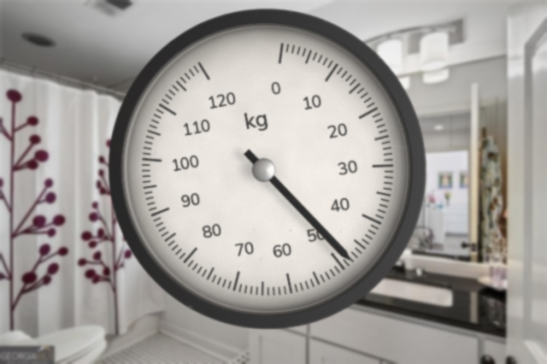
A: 48 kg
